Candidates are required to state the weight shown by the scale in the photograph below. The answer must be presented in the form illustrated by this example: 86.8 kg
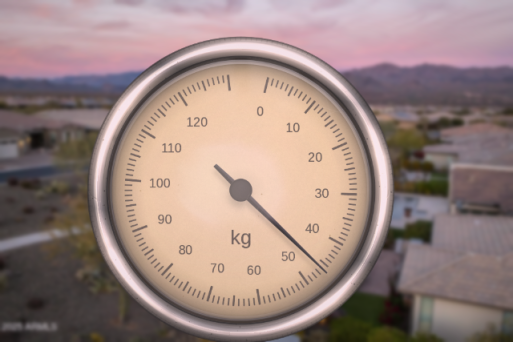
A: 46 kg
